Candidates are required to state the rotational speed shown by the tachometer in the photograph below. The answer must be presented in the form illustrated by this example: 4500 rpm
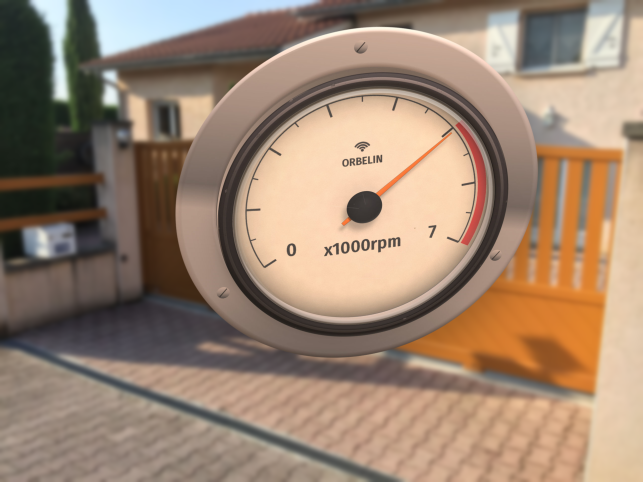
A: 5000 rpm
